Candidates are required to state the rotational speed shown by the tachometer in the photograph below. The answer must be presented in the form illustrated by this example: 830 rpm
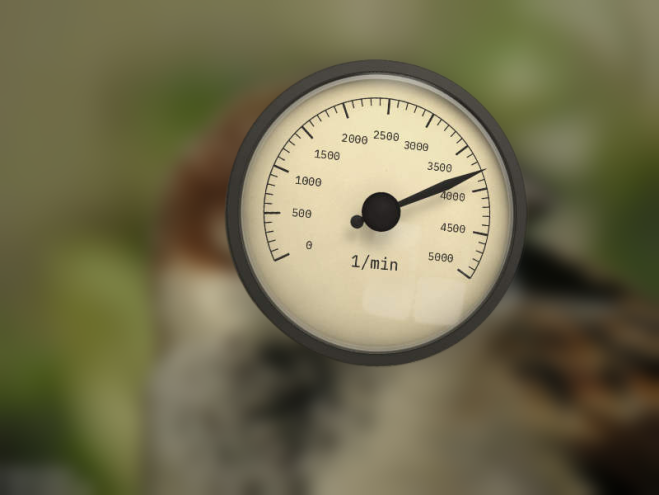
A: 3800 rpm
